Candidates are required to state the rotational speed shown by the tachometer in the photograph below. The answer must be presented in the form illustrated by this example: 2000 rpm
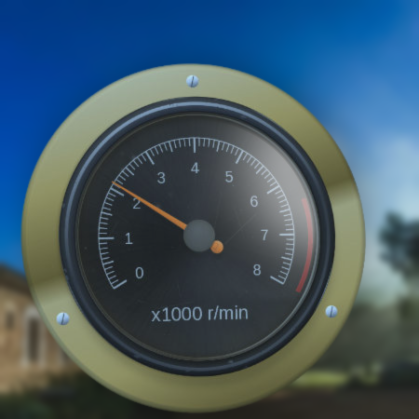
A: 2100 rpm
